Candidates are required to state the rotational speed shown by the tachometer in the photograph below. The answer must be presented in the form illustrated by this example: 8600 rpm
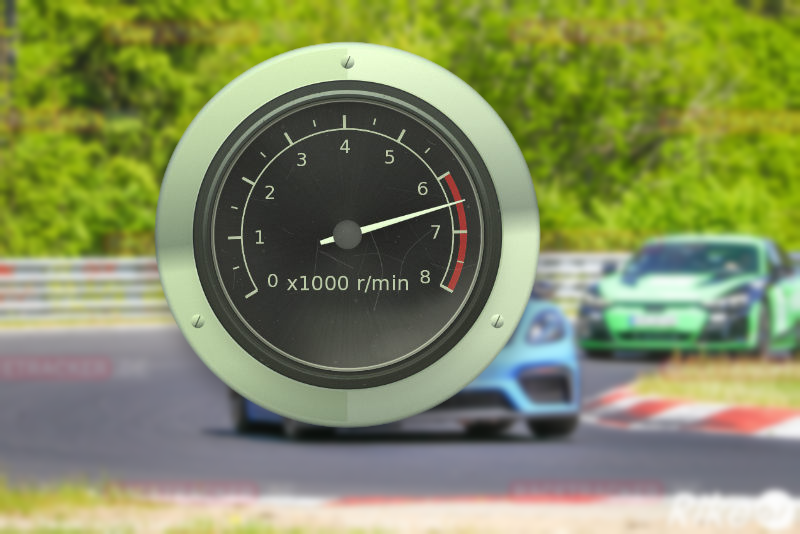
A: 6500 rpm
